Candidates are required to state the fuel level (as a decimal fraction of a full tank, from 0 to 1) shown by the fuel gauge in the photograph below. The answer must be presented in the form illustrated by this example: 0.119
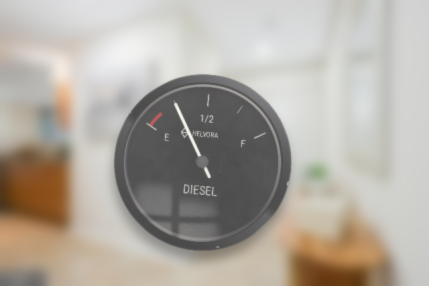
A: 0.25
